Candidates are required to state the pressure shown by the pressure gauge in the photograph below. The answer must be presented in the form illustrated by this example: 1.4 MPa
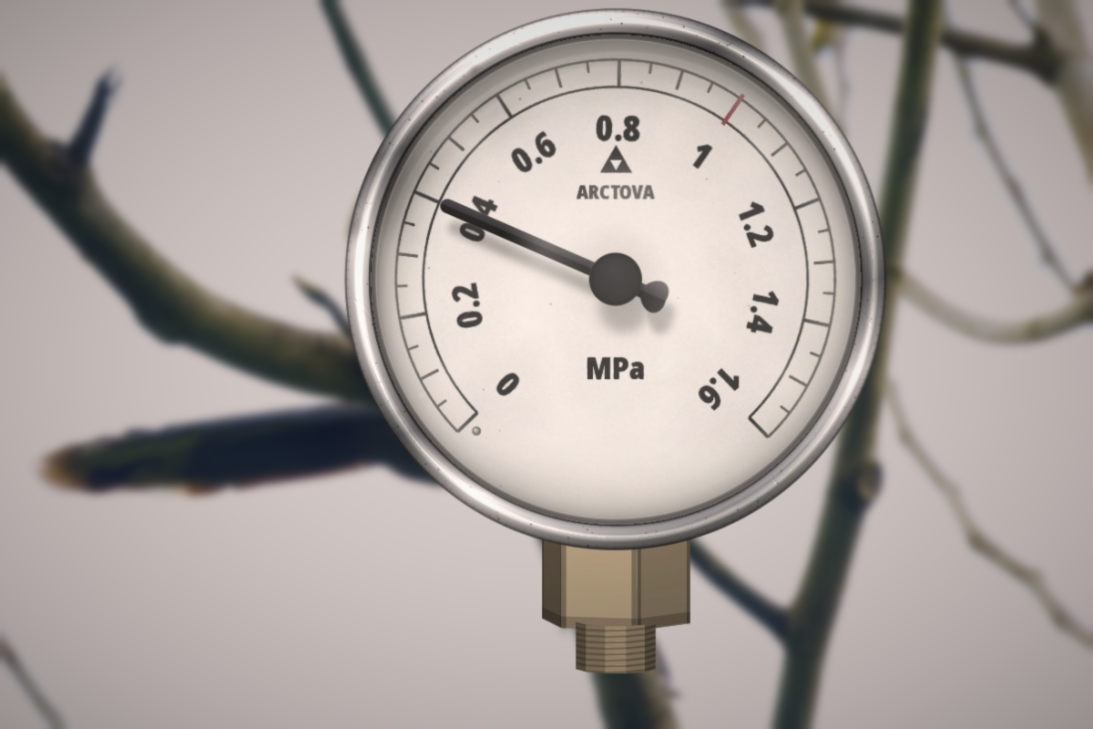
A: 0.4 MPa
